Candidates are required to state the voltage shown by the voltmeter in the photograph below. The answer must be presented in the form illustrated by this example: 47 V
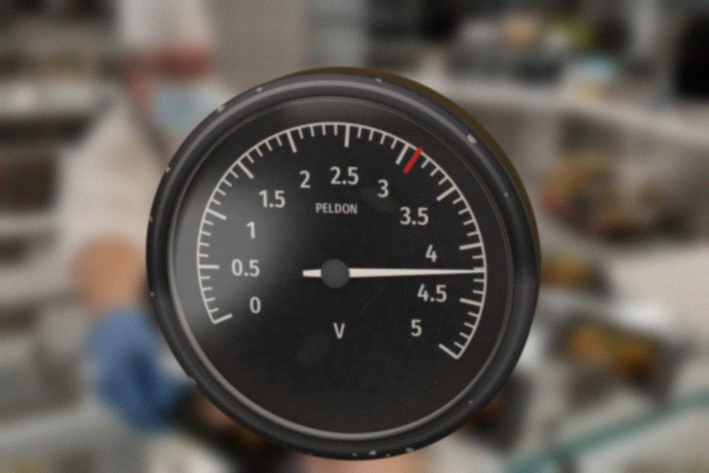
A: 4.2 V
